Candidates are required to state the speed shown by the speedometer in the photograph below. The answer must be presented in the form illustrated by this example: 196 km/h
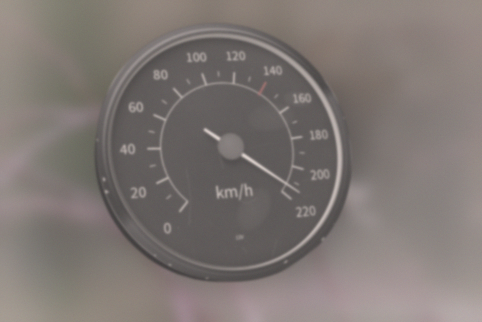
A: 215 km/h
